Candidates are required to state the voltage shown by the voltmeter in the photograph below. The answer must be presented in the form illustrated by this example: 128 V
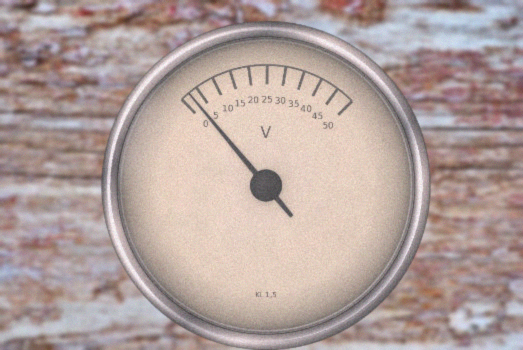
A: 2.5 V
